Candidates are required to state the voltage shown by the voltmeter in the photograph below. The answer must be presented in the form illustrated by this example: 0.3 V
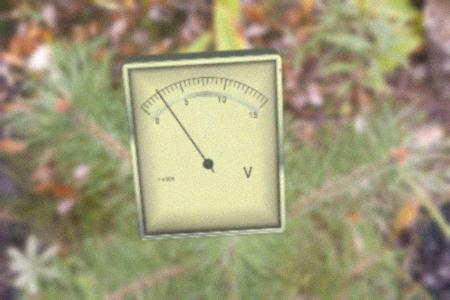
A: 2.5 V
